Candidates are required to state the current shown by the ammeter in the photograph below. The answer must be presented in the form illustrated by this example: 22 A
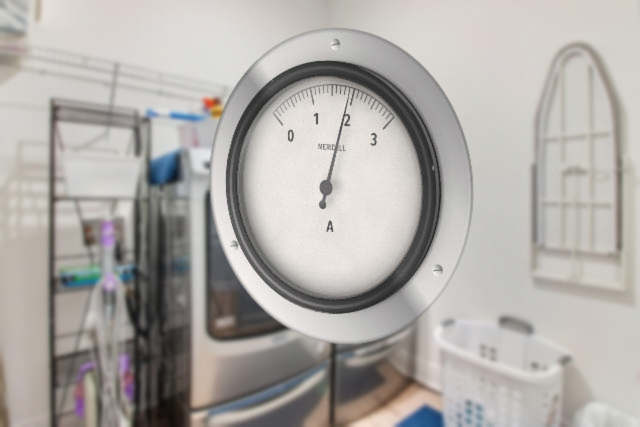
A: 2 A
